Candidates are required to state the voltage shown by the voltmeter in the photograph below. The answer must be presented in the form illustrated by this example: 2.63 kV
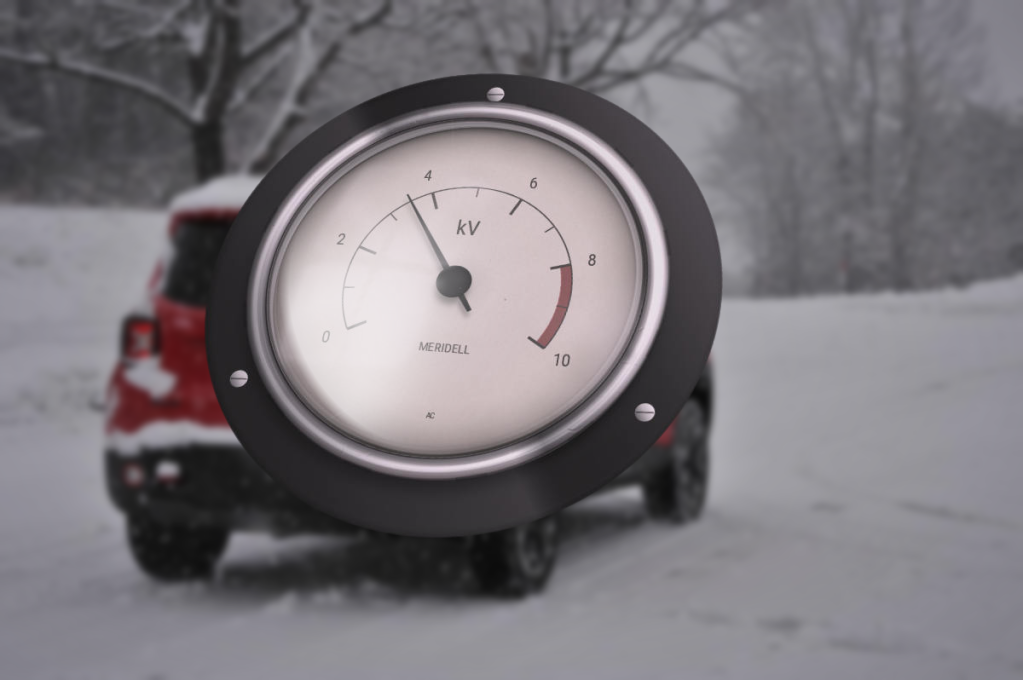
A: 3.5 kV
